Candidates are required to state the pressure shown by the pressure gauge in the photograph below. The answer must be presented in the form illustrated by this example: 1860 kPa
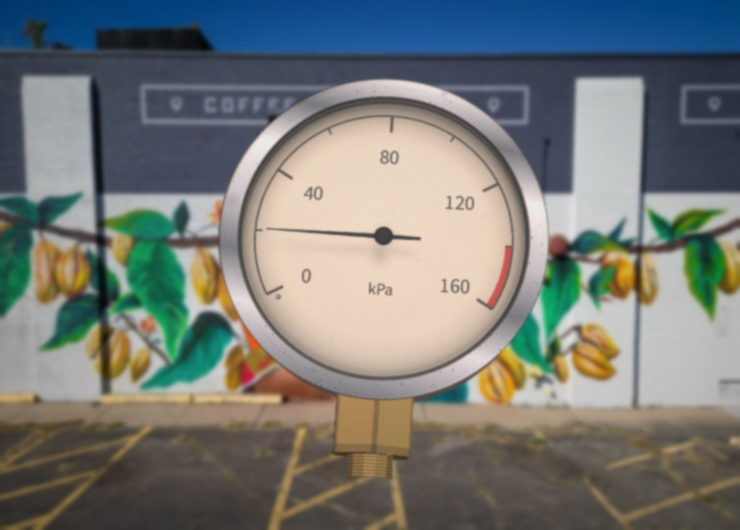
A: 20 kPa
